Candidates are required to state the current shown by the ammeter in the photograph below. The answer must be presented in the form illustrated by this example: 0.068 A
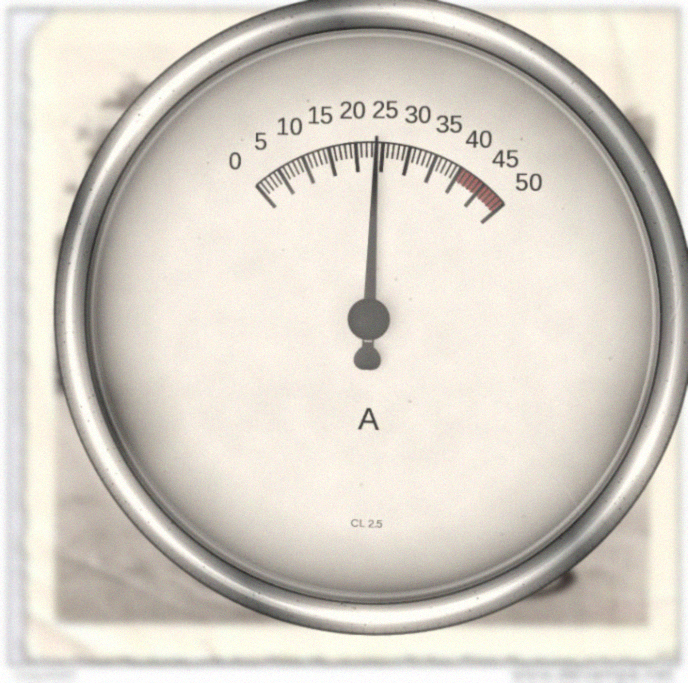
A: 24 A
